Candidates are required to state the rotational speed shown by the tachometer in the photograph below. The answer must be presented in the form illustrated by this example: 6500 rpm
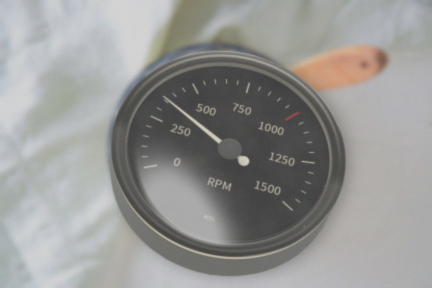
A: 350 rpm
